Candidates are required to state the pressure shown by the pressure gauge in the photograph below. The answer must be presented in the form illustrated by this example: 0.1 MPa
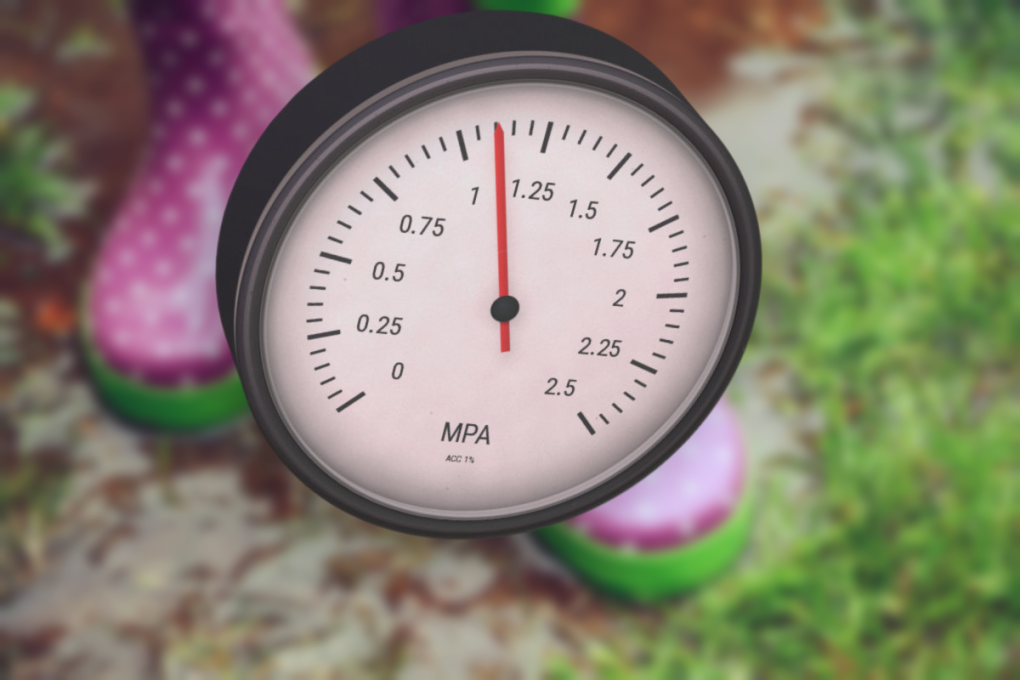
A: 1.1 MPa
